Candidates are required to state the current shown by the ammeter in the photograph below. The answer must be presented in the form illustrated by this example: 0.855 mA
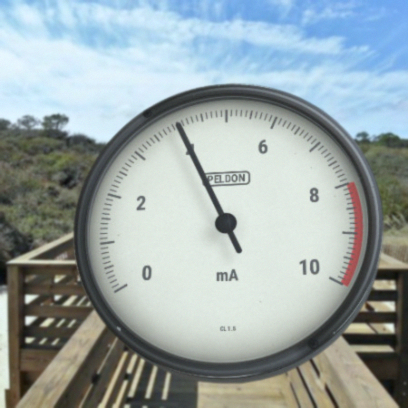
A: 4 mA
